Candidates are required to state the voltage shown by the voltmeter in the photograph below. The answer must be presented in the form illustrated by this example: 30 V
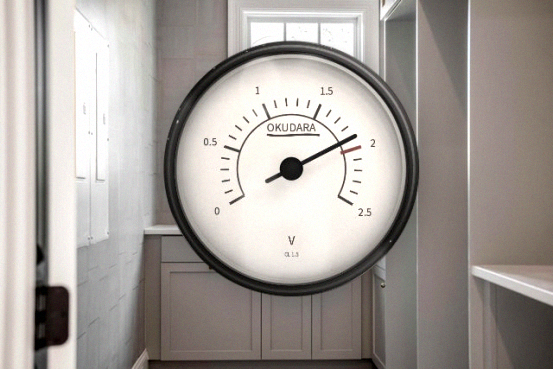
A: 1.9 V
